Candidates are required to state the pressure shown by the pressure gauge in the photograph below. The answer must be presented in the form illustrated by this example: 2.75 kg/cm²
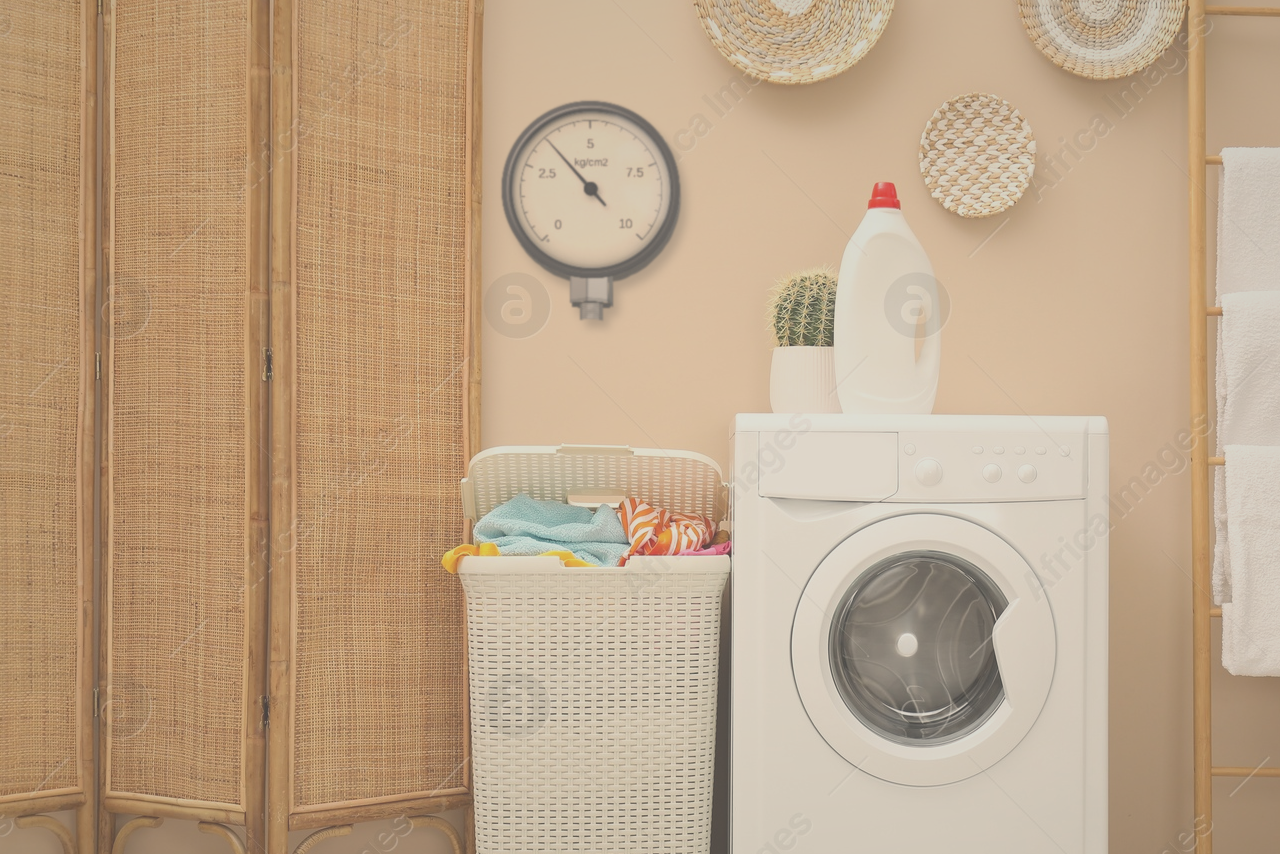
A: 3.5 kg/cm²
